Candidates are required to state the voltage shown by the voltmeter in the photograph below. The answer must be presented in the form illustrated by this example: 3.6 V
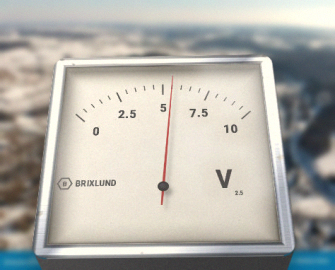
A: 5.5 V
